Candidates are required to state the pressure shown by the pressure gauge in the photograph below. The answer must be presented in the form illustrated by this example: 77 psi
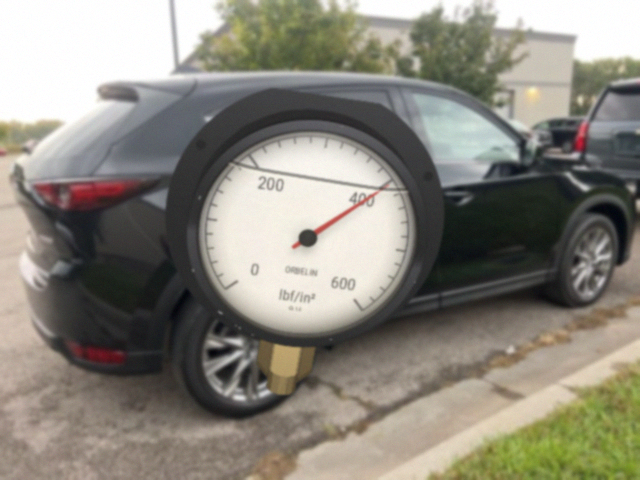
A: 400 psi
